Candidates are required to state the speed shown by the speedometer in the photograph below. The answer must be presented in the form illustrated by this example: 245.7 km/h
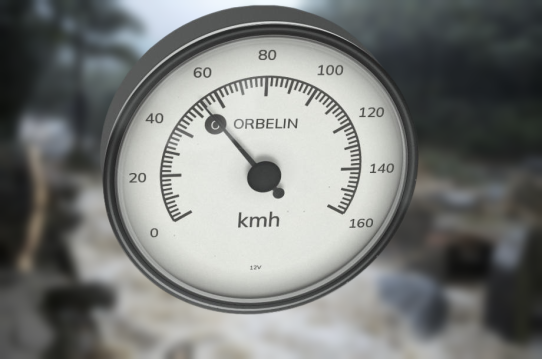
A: 54 km/h
